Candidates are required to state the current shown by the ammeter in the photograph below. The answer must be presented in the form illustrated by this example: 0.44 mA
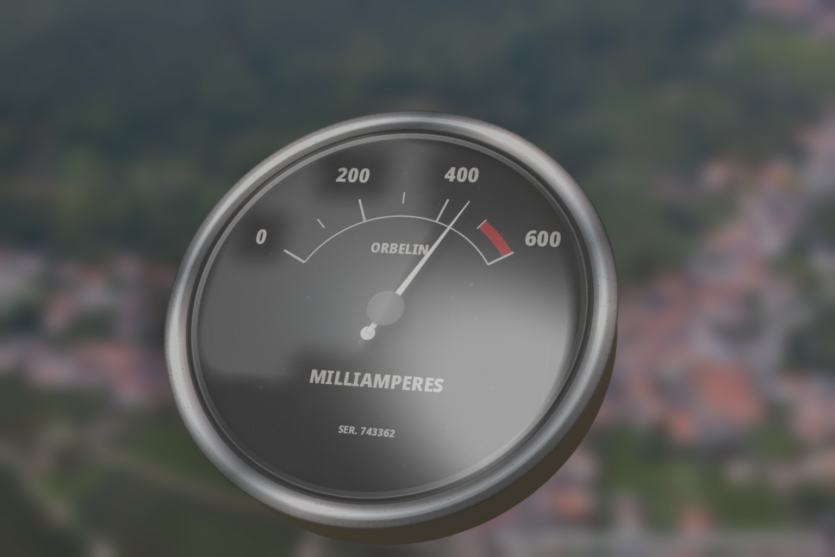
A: 450 mA
